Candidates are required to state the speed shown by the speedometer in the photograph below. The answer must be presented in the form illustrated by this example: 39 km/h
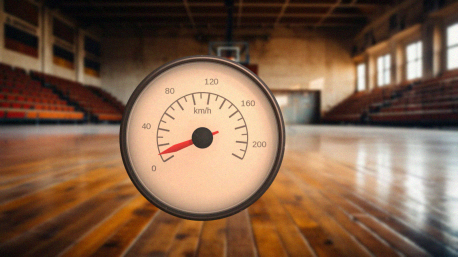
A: 10 km/h
